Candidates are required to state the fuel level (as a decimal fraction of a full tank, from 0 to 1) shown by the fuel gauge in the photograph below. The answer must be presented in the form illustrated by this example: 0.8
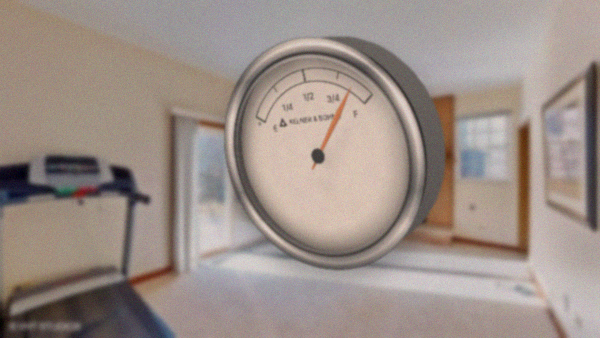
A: 0.875
